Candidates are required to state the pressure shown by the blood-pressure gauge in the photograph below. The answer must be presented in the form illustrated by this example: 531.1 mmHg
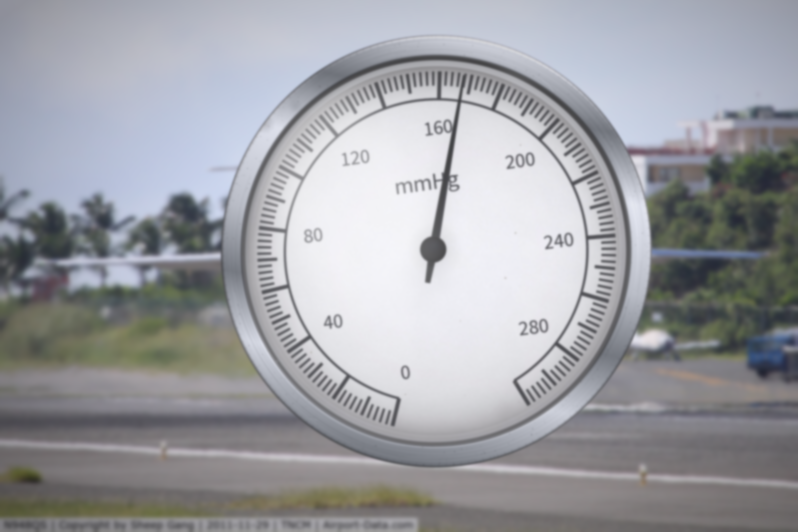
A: 168 mmHg
